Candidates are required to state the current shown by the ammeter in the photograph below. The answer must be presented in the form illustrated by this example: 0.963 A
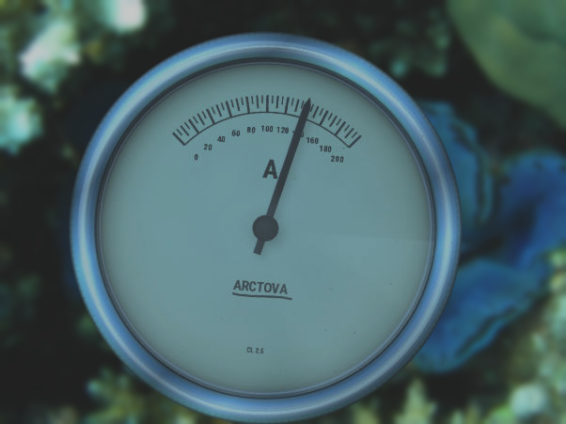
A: 140 A
